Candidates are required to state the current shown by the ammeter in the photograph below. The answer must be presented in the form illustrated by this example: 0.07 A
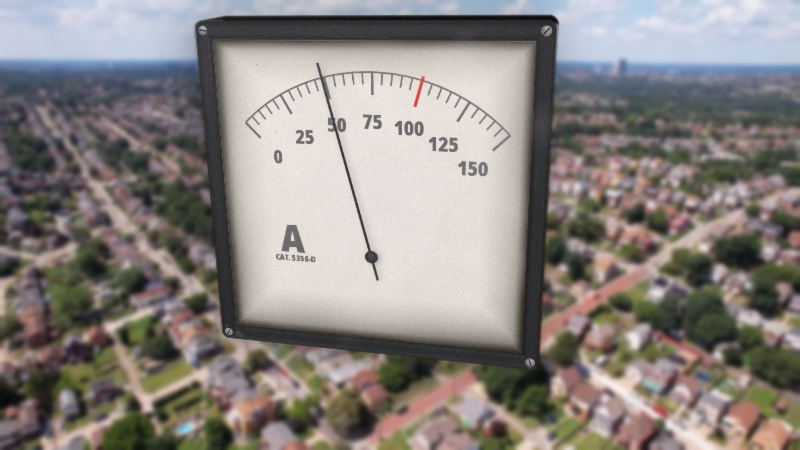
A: 50 A
